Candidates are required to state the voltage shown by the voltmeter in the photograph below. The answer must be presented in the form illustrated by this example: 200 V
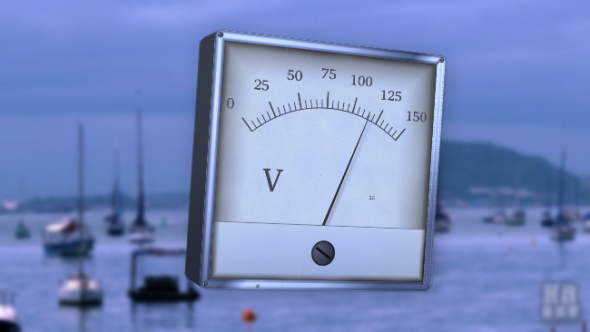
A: 115 V
